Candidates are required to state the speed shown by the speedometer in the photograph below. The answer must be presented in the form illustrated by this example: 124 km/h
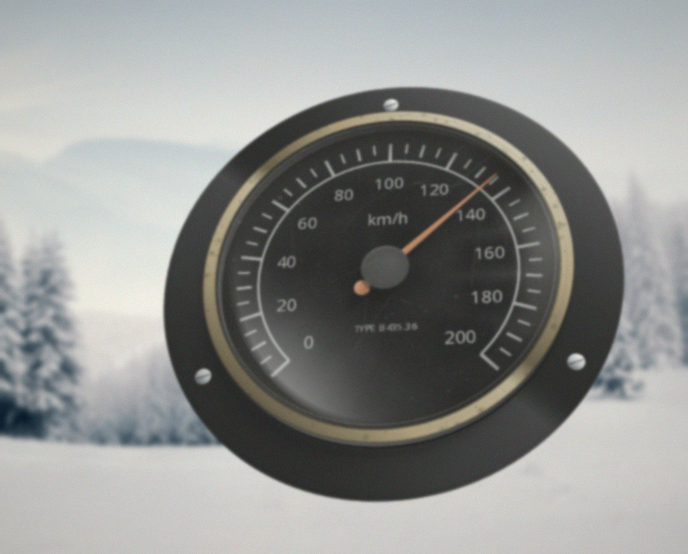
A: 135 km/h
